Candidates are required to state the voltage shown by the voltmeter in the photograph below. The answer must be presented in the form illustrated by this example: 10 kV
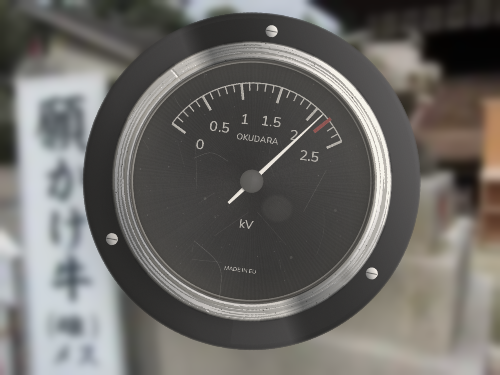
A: 2.1 kV
